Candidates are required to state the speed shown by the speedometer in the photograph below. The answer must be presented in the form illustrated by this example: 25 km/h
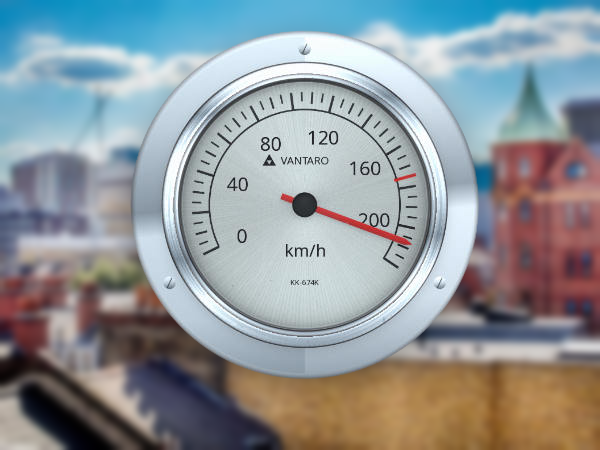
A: 207.5 km/h
